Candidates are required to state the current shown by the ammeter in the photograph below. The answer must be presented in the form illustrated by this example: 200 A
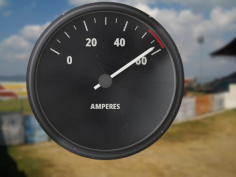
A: 57.5 A
